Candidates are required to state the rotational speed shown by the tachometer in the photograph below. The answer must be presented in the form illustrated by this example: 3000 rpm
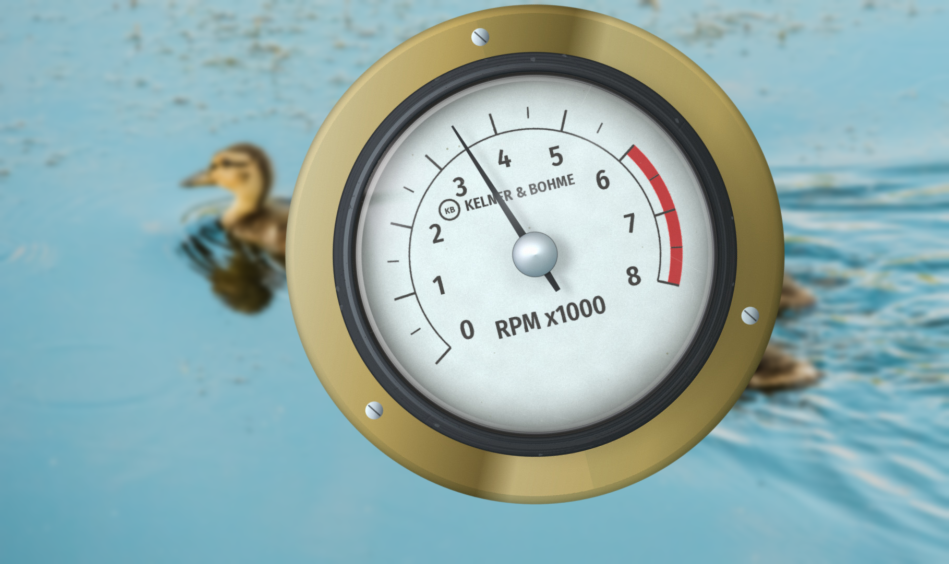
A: 3500 rpm
